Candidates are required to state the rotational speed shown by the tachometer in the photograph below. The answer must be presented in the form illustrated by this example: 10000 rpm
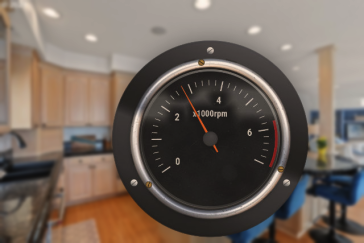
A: 2800 rpm
